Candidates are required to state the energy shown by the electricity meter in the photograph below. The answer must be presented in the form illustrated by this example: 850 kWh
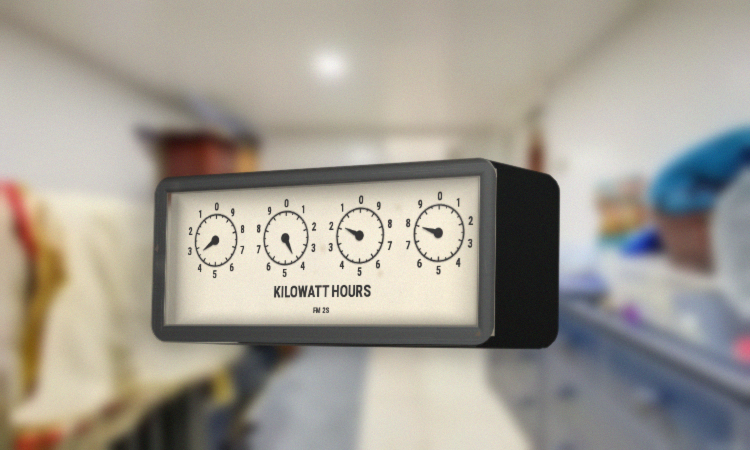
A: 3418 kWh
